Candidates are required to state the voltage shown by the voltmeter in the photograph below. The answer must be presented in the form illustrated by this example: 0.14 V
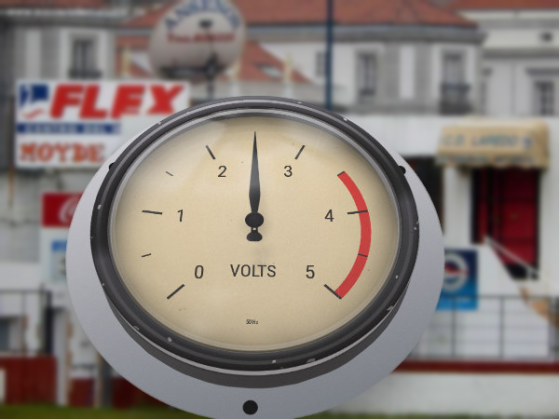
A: 2.5 V
